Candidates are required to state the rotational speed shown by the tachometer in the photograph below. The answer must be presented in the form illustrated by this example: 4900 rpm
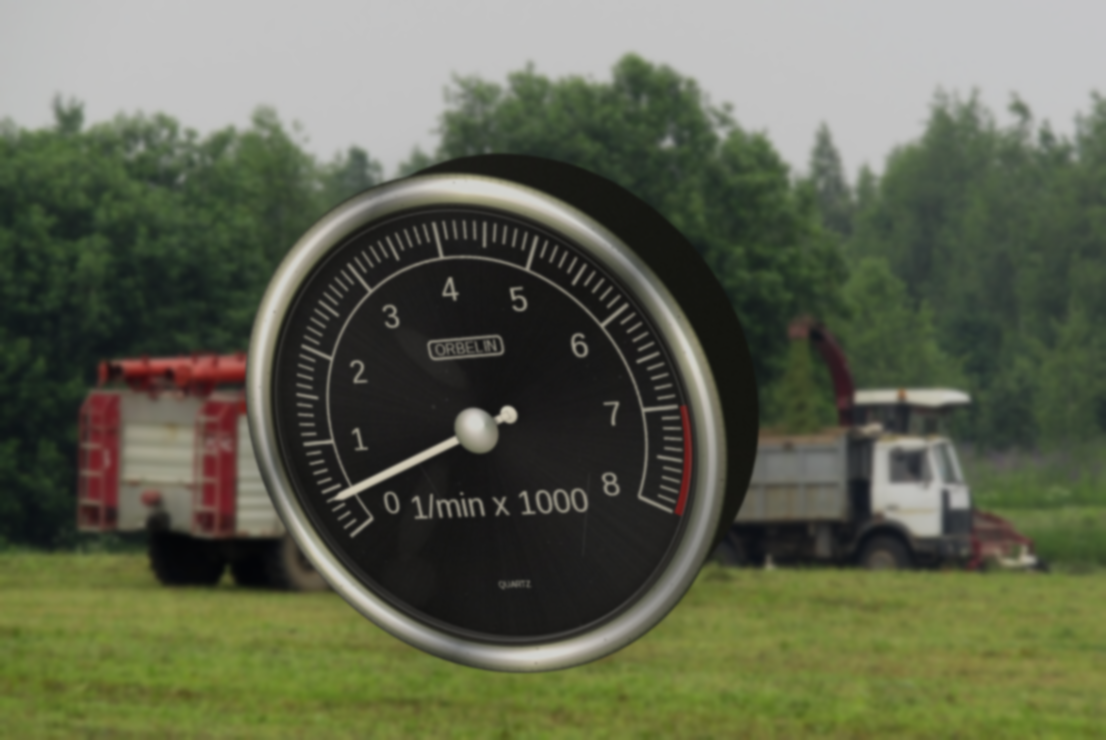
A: 400 rpm
